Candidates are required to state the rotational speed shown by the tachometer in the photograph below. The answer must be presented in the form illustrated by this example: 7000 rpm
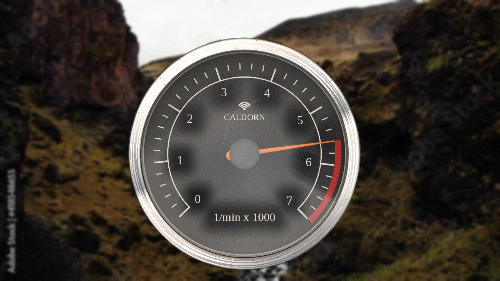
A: 5600 rpm
